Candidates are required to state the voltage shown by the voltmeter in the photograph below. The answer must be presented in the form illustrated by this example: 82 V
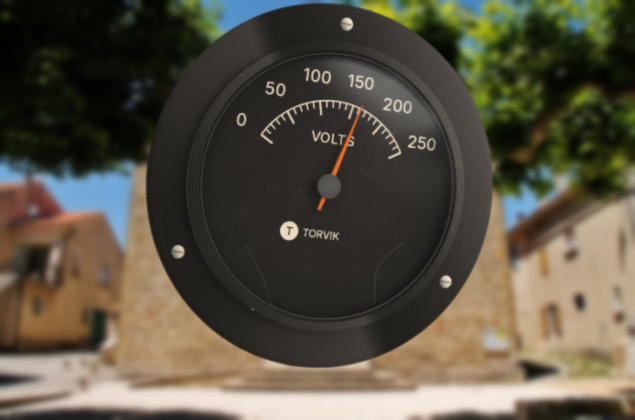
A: 160 V
